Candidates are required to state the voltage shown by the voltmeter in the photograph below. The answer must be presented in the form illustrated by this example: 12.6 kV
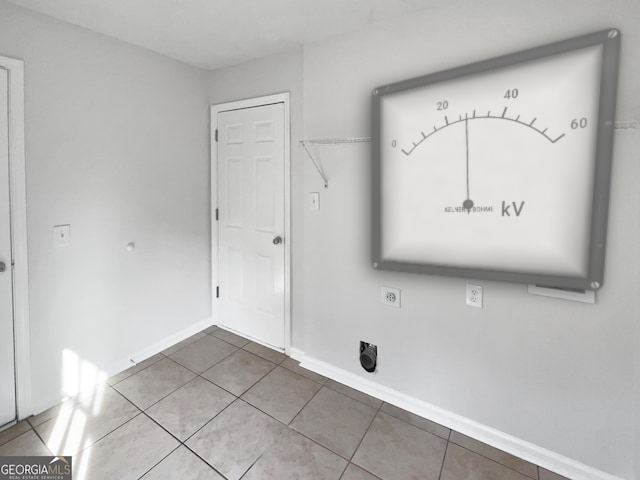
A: 27.5 kV
